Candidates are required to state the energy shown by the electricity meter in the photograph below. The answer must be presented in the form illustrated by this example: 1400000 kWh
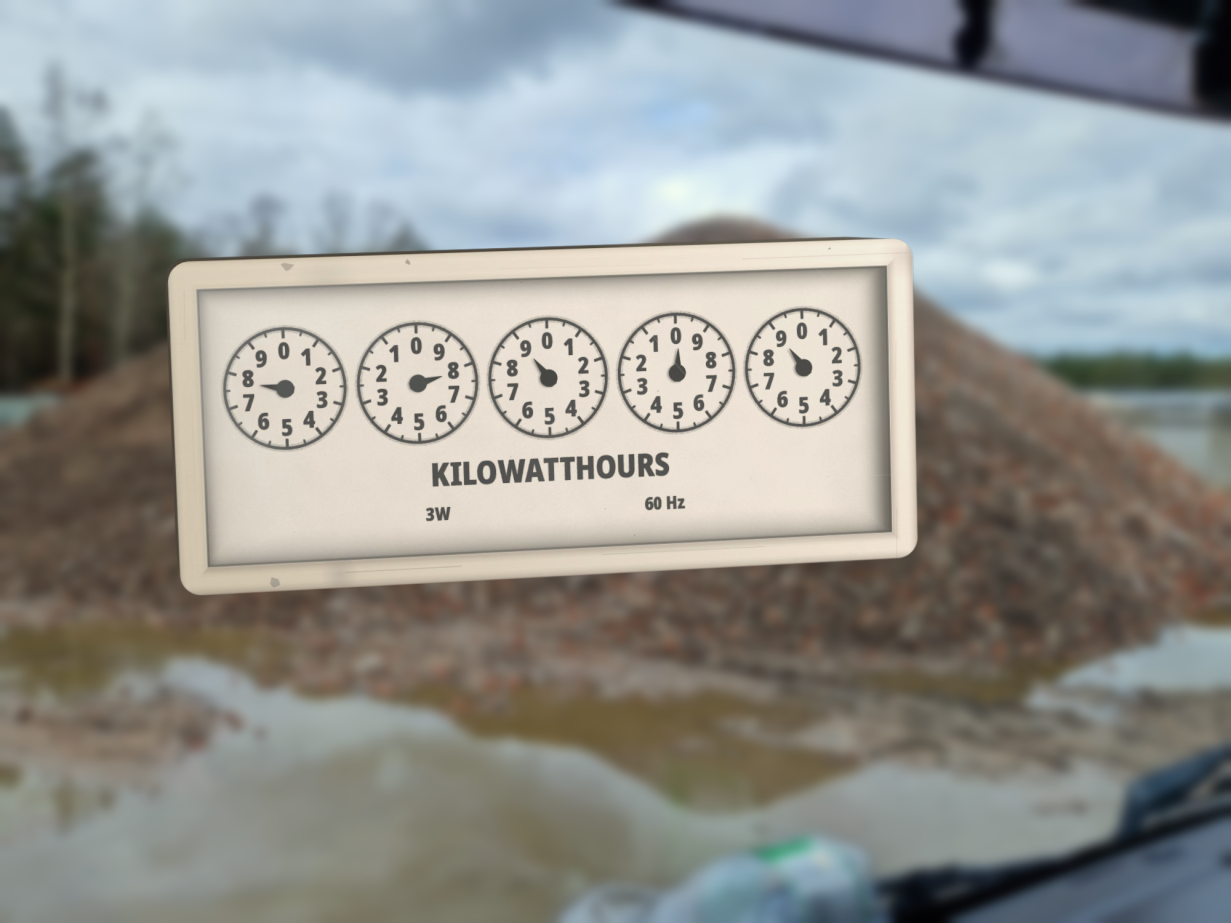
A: 77899 kWh
